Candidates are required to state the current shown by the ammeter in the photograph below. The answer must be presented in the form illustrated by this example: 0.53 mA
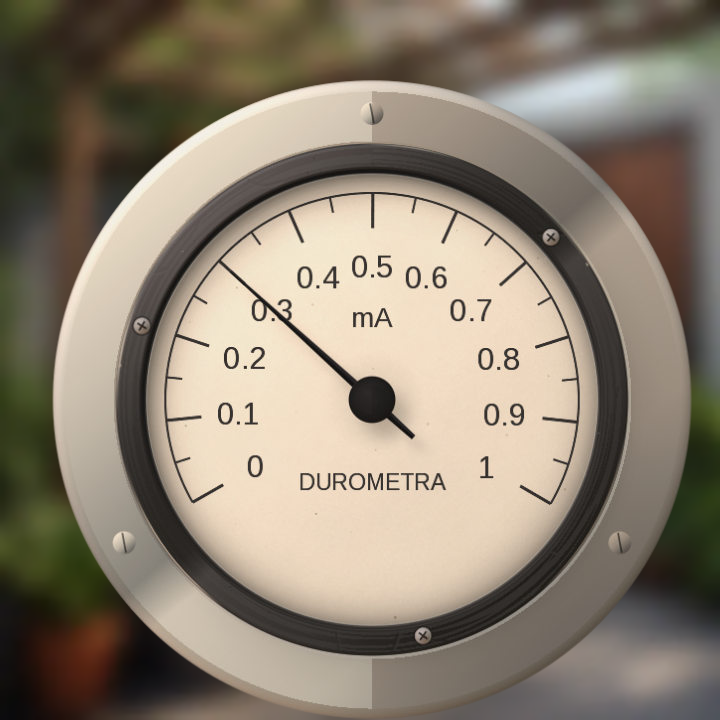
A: 0.3 mA
